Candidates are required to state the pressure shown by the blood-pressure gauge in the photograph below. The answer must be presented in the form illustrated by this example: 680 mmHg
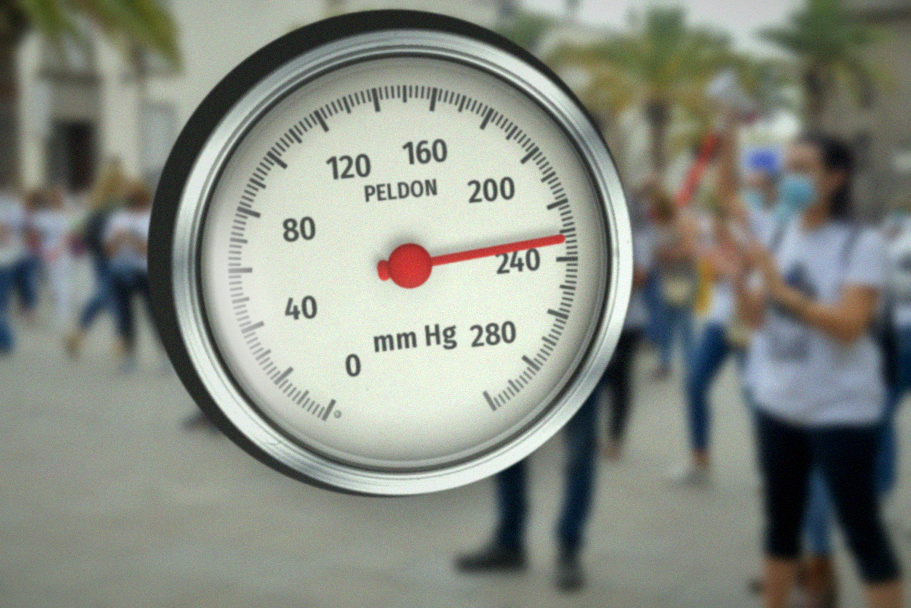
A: 232 mmHg
